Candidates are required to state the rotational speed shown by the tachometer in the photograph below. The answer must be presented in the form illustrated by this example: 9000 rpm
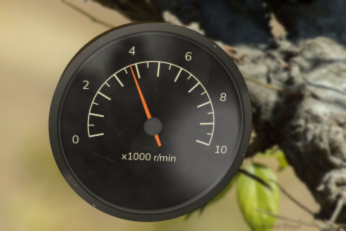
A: 3750 rpm
